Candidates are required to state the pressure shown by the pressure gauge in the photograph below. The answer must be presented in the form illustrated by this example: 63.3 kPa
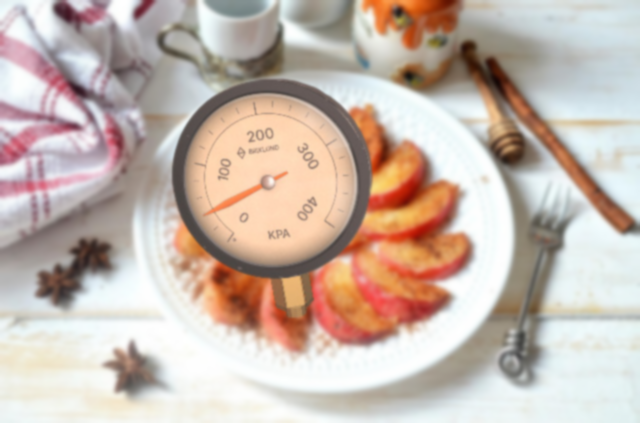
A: 40 kPa
